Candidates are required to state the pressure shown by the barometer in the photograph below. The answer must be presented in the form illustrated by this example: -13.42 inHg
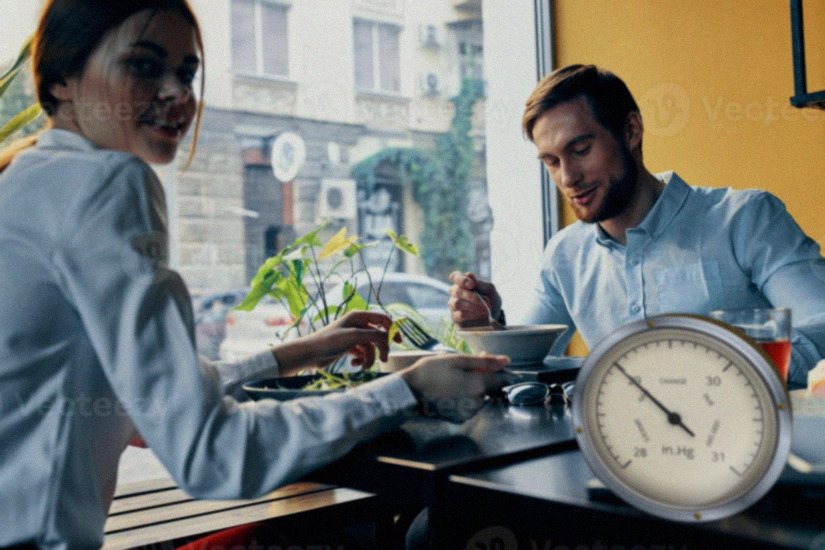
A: 29 inHg
